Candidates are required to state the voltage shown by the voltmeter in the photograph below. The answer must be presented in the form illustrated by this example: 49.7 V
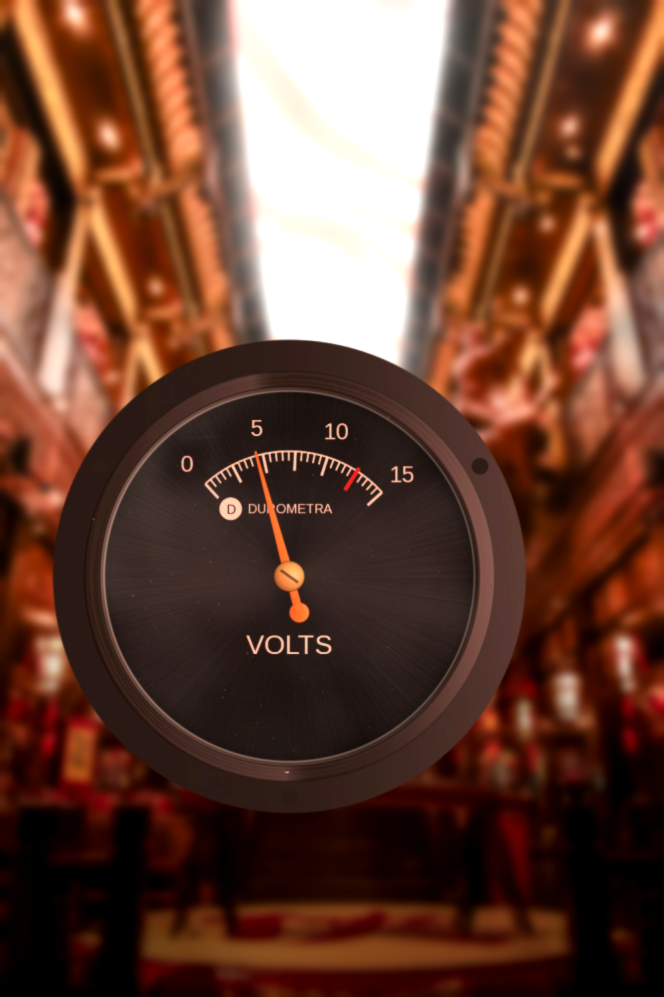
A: 4.5 V
